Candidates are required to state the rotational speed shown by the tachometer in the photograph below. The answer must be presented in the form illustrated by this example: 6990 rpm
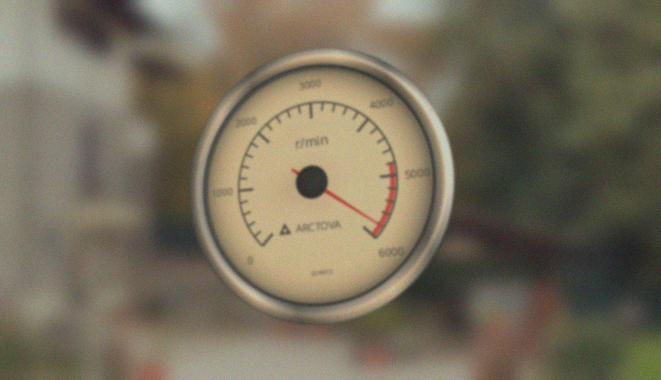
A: 5800 rpm
